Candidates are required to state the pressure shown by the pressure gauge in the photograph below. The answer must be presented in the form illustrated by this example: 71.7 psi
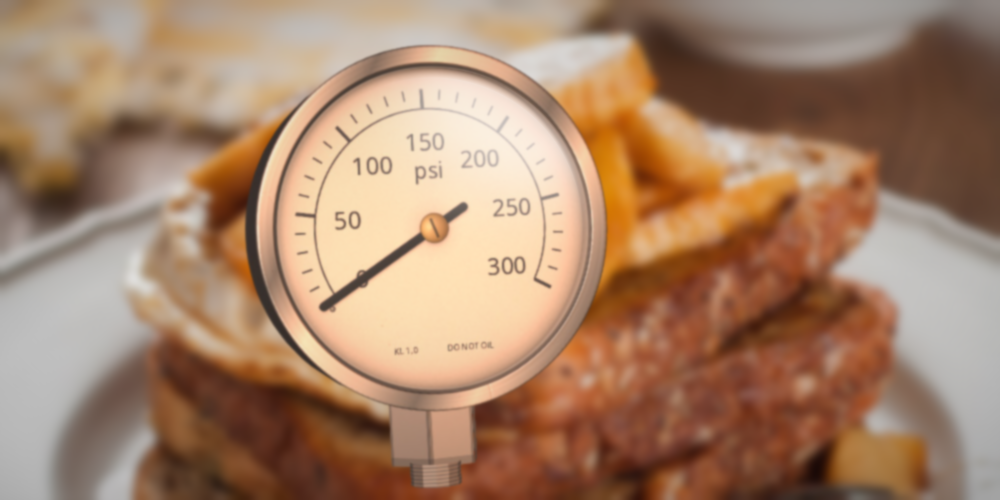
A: 0 psi
